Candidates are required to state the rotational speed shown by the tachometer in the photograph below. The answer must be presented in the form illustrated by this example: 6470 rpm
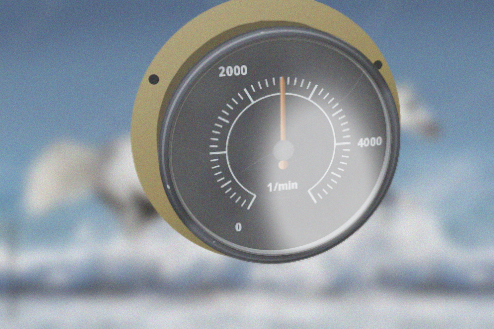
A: 2500 rpm
